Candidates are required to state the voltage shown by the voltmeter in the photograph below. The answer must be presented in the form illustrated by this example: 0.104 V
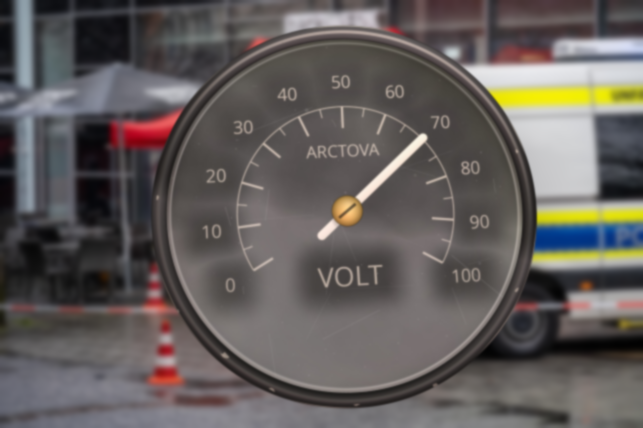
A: 70 V
